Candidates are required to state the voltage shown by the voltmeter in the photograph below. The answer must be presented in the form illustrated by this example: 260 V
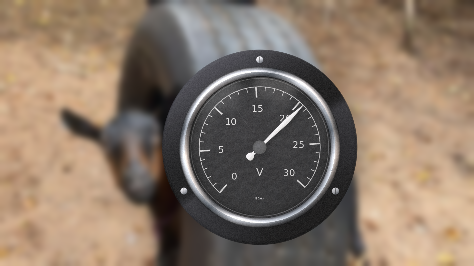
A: 20.5 V
